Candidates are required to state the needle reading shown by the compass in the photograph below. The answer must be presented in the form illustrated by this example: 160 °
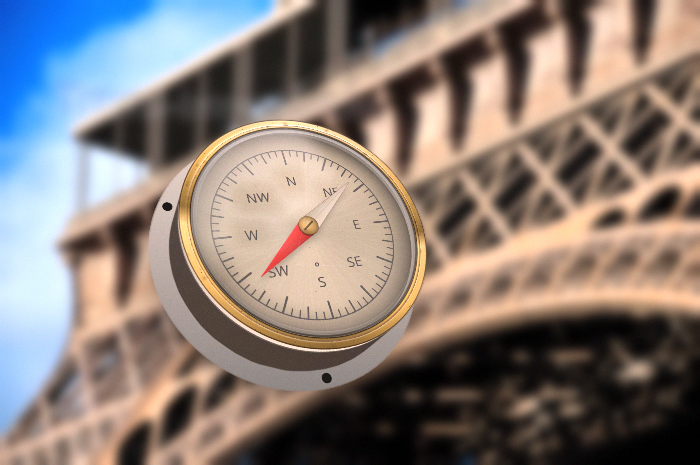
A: 232.5 °
